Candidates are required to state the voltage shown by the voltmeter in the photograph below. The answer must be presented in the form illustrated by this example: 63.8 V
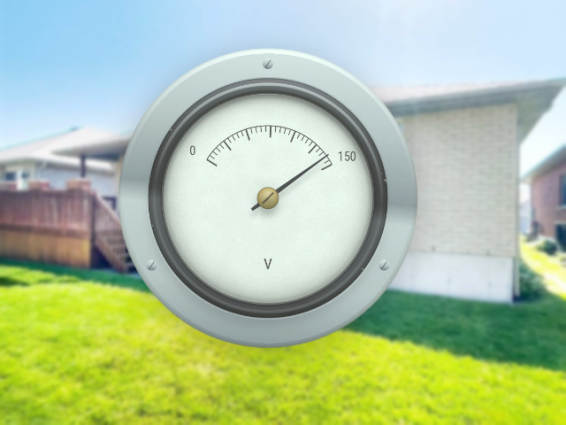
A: 140 V
